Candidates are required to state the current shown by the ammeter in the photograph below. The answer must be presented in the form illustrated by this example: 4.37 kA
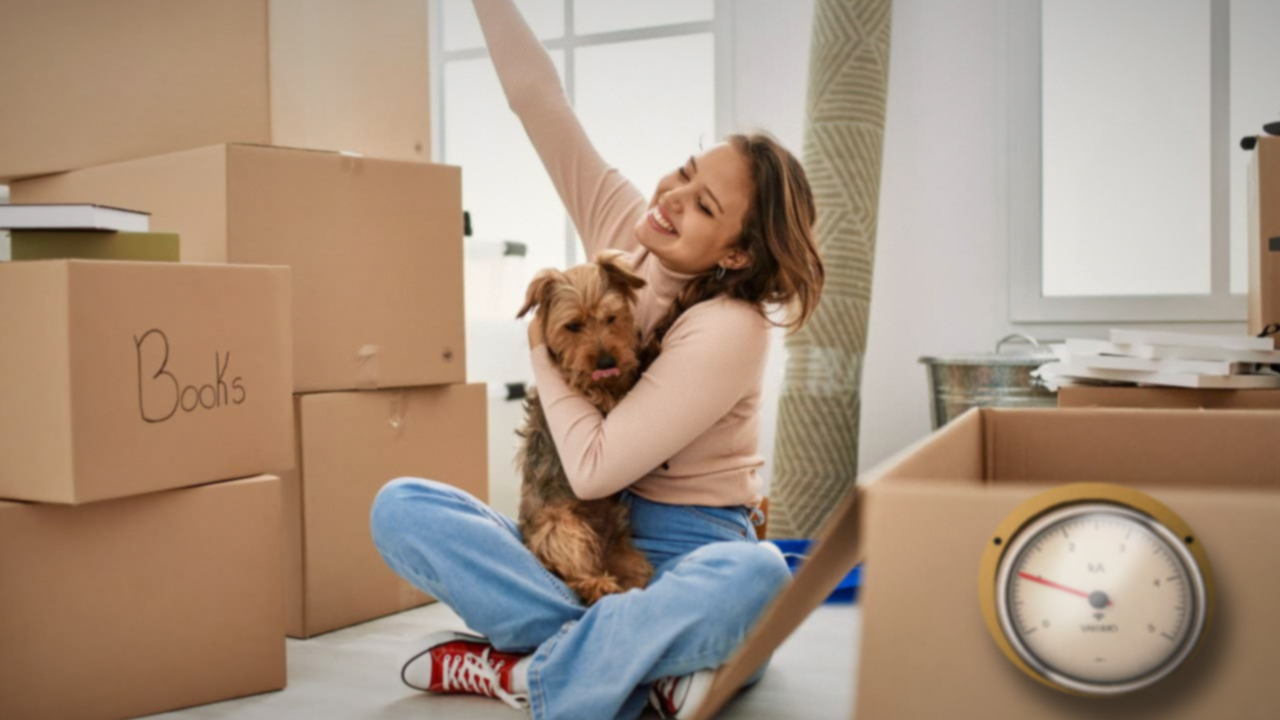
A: 1 kA
